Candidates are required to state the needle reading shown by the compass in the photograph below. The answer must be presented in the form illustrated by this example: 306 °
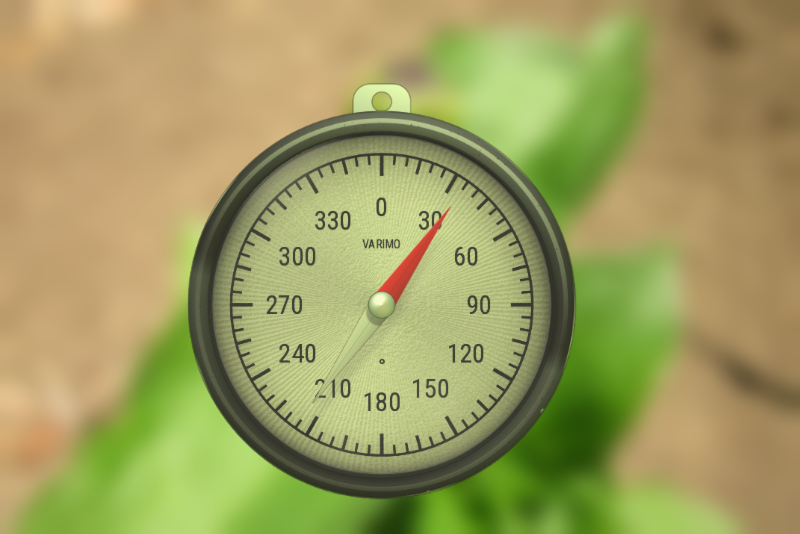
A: 35 °
